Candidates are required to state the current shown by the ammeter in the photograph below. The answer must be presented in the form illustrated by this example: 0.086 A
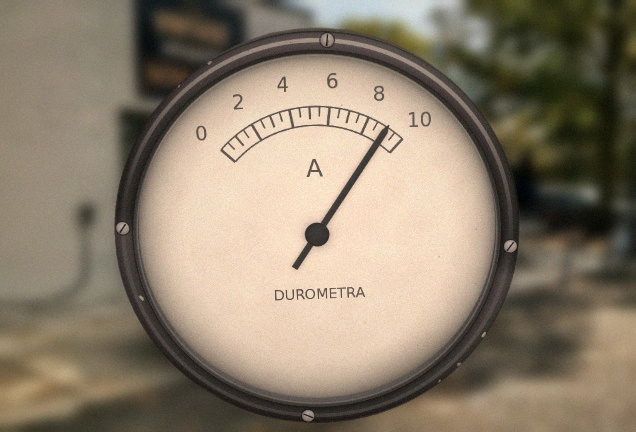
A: 9 A
